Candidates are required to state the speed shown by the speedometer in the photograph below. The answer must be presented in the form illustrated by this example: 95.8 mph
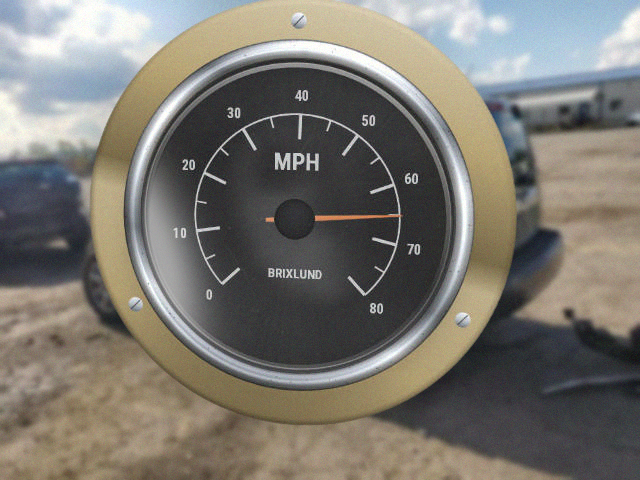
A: 65 mph
